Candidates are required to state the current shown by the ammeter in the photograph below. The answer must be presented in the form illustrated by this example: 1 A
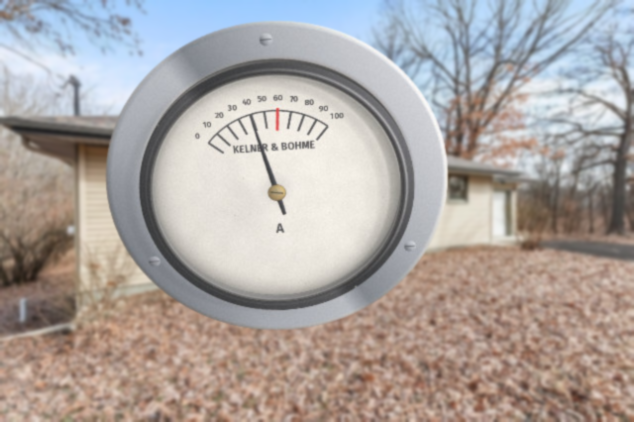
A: 40 A
